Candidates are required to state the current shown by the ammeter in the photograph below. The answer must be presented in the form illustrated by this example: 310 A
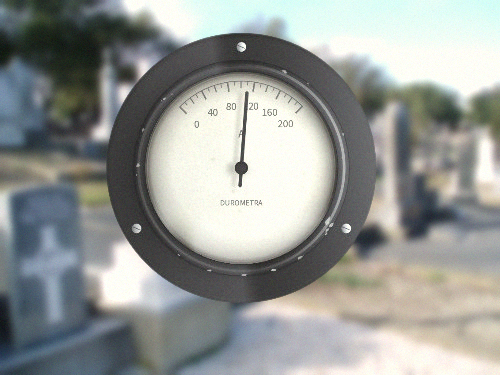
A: 110 A
